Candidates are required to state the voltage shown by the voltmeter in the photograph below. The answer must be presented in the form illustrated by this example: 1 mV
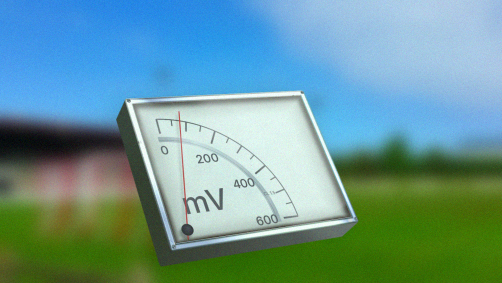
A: 75 mV
